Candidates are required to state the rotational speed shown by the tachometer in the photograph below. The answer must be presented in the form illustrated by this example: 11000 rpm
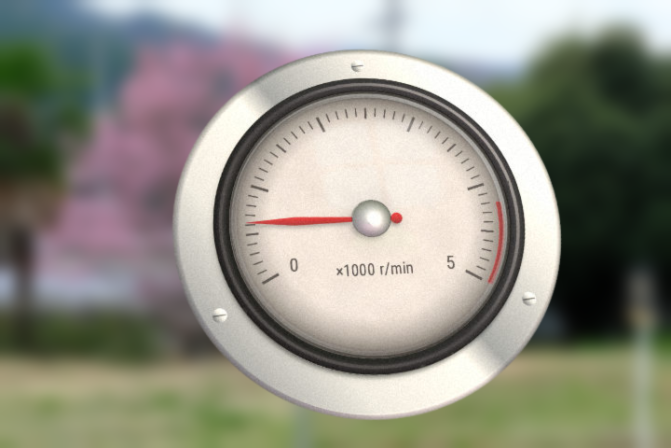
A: 600 rpm
